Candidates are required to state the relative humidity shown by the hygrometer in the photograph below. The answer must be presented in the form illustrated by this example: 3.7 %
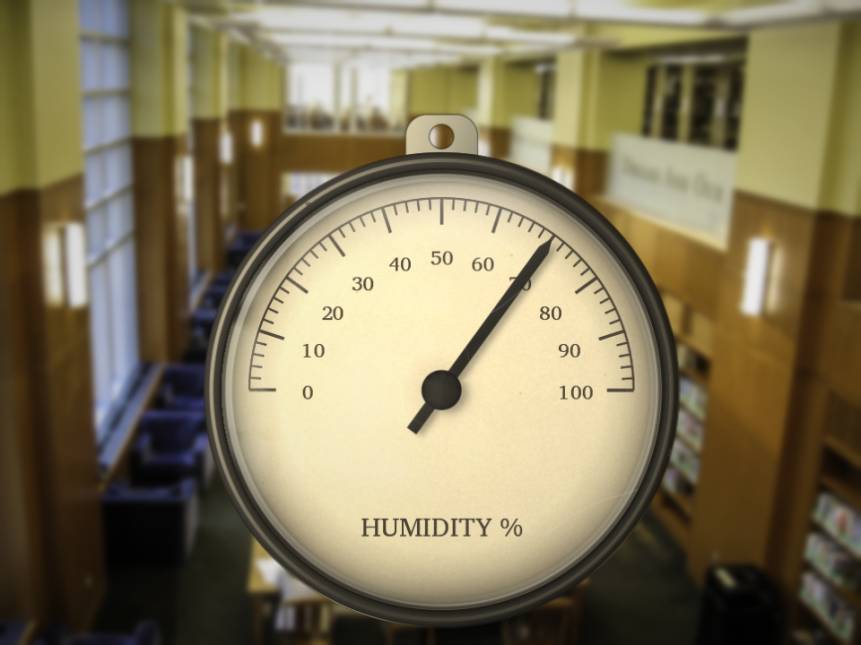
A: 70 %
